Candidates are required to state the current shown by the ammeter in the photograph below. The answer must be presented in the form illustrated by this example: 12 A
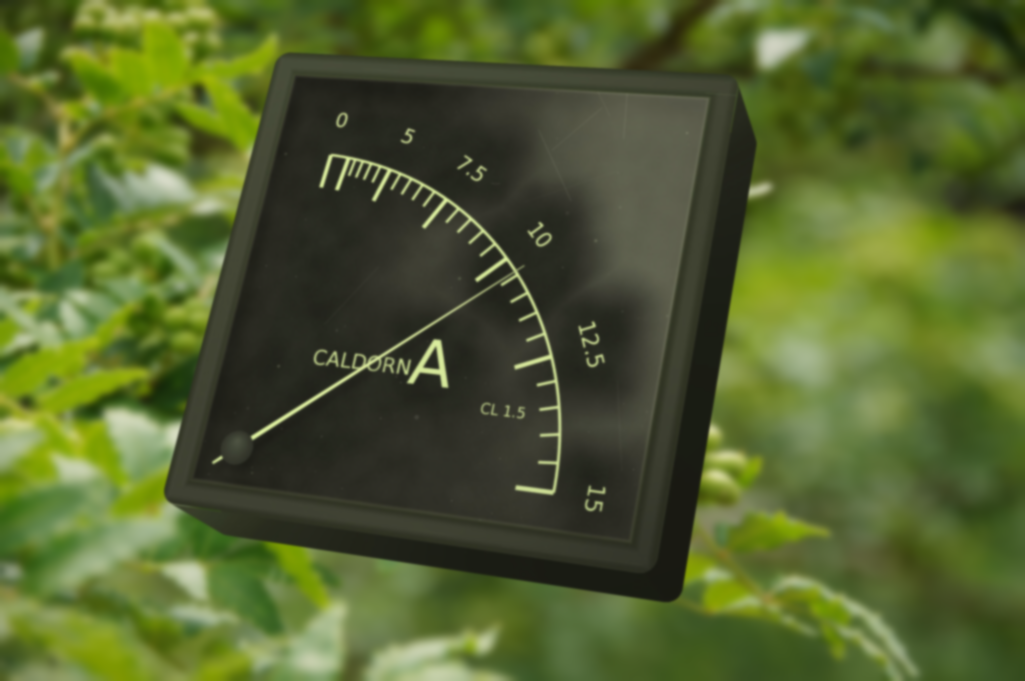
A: 10.5 A
